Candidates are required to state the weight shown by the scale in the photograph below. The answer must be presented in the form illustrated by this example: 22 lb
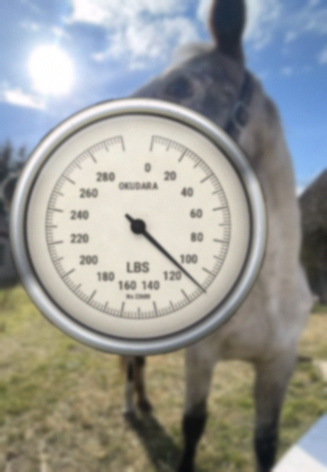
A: 110 lb
